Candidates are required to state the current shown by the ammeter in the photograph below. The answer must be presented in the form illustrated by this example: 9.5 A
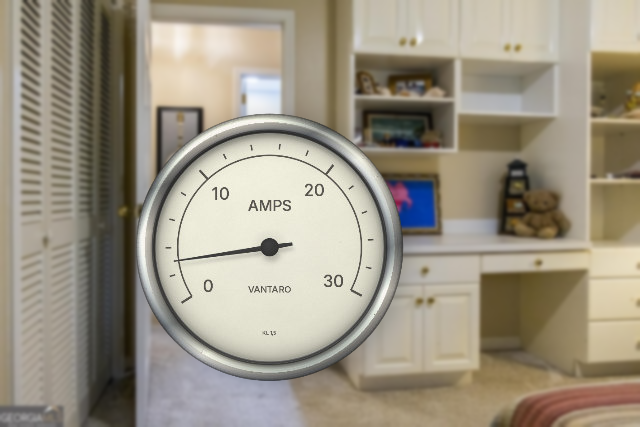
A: 3 A
